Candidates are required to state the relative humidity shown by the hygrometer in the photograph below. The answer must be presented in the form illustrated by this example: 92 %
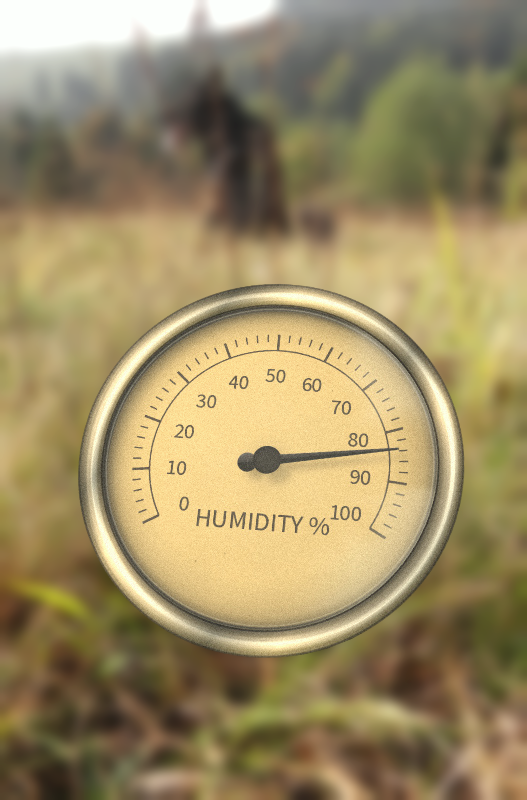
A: 84 %
